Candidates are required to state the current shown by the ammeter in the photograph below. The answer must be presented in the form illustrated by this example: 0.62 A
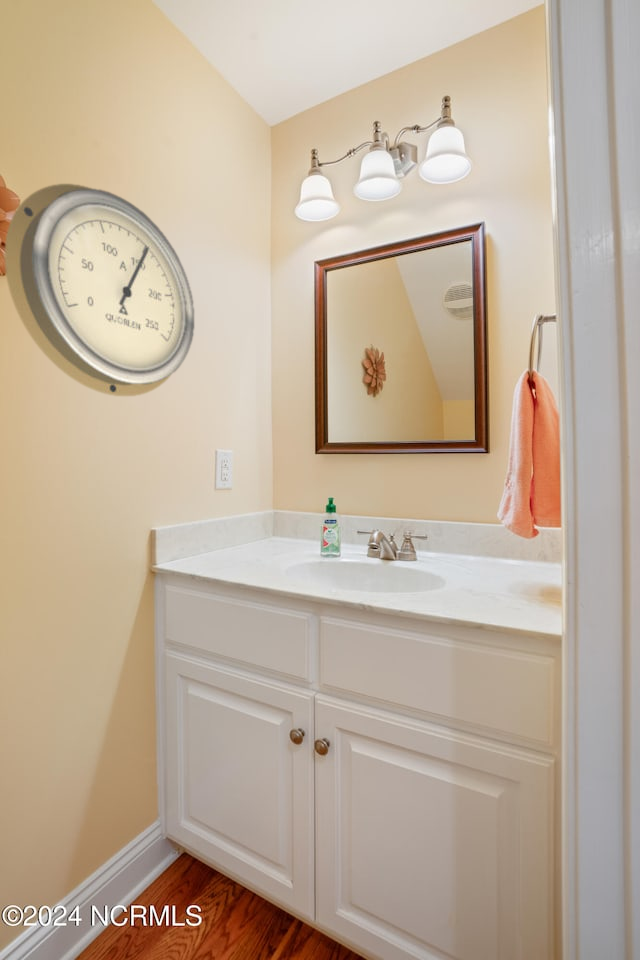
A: 150 A
